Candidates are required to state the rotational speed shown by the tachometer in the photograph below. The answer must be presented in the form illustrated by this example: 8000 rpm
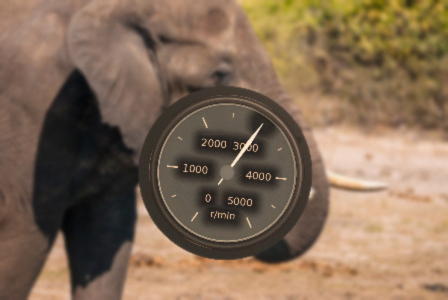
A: 3000 rpm
